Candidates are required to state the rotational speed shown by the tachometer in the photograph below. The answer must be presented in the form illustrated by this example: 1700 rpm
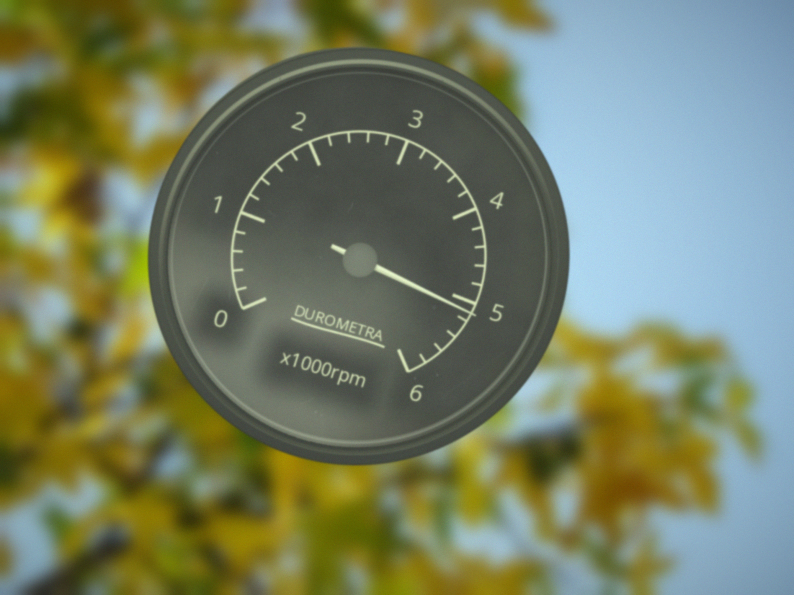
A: 5100 rpm
